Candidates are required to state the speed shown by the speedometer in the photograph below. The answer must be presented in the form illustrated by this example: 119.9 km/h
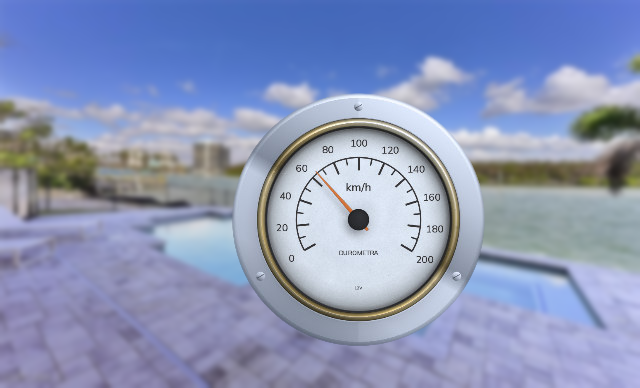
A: 65 km/h
